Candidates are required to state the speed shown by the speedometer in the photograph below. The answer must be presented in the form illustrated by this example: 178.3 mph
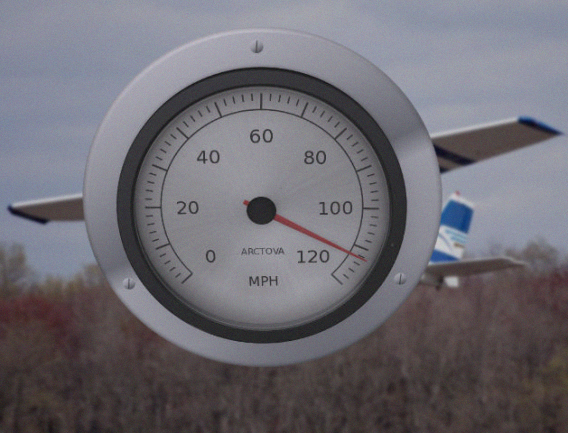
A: 112 mph
